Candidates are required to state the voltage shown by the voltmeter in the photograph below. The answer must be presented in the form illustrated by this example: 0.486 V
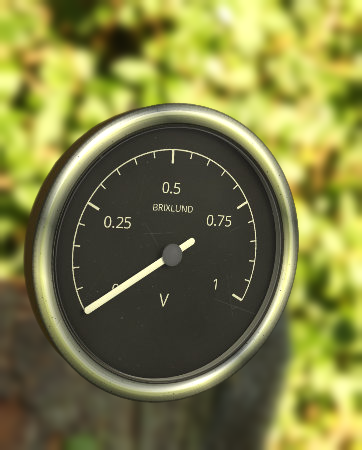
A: 0 V
